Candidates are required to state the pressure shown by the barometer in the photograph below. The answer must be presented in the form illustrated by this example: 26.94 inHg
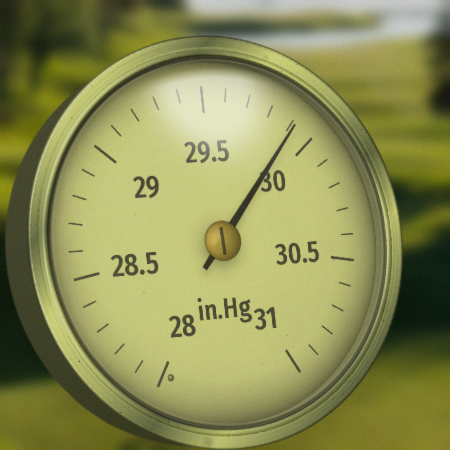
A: 29.9 inHg
